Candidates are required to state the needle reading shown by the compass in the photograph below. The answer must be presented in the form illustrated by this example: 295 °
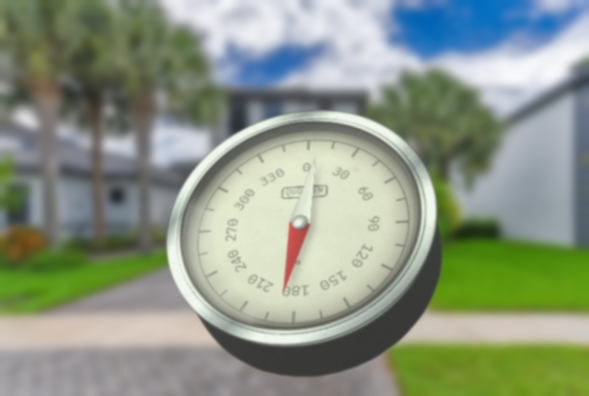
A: 187.5 °
